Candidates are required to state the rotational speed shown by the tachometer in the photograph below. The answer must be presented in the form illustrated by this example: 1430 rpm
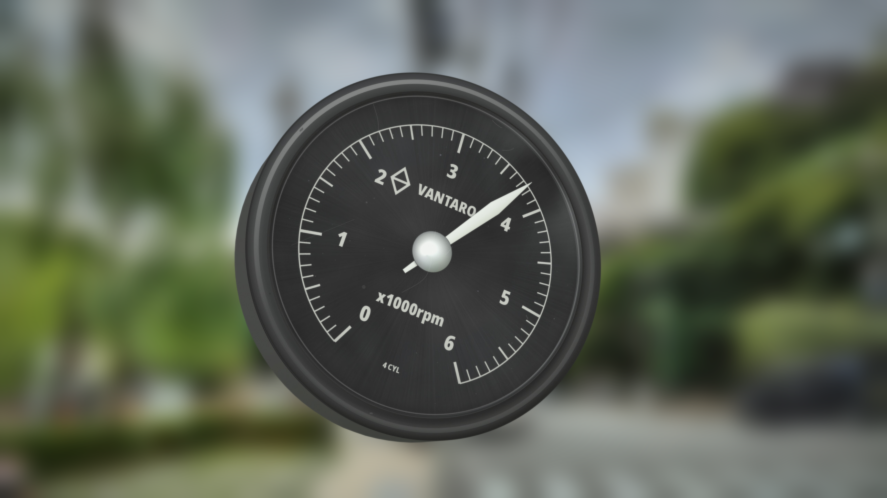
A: 3750 rpm
